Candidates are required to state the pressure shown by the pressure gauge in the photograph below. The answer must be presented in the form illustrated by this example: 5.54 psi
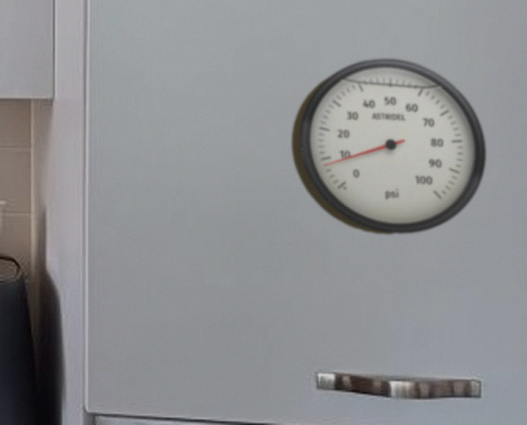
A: 8 psi
